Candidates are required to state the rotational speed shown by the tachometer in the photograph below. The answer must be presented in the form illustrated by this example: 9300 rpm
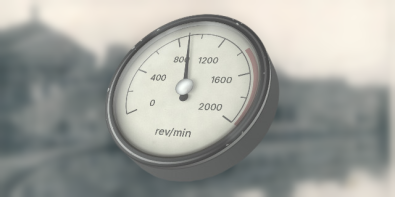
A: 900 rpm
